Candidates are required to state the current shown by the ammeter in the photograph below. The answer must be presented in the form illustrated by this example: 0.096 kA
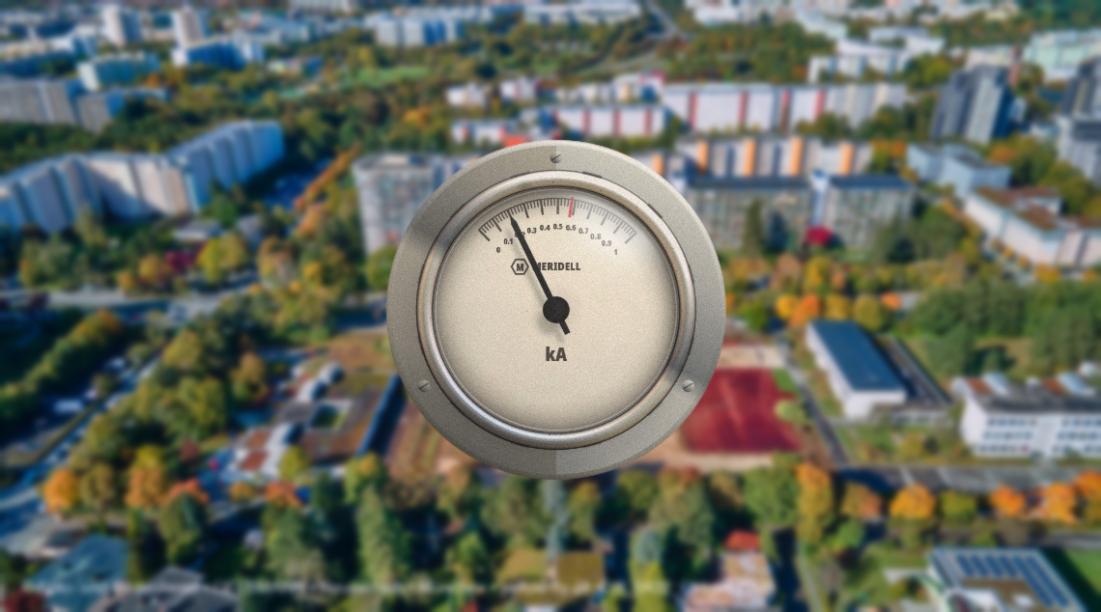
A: 0.2 kA
